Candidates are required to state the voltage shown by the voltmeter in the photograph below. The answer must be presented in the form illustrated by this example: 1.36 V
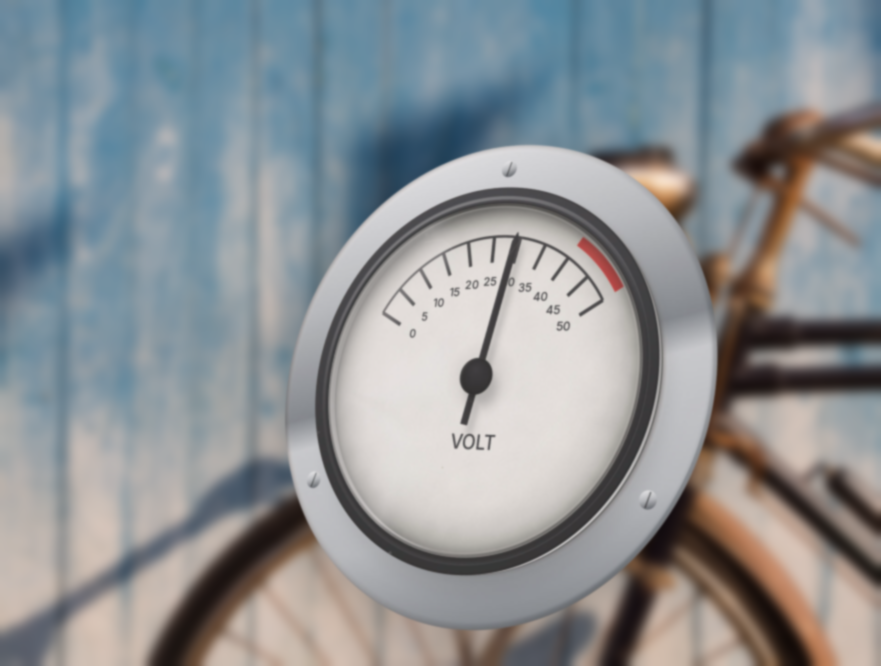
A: 30 V
